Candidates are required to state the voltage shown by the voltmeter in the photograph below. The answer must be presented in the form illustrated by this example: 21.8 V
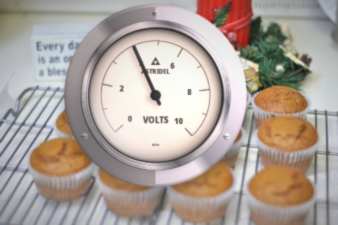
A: 4 V
